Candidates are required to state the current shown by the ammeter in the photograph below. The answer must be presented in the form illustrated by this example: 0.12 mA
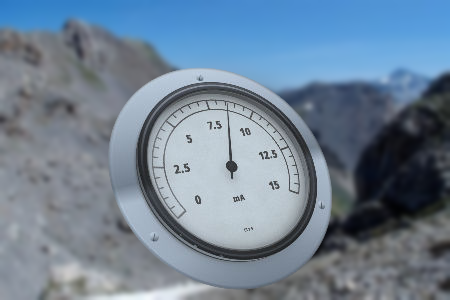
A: 8.5 mA
